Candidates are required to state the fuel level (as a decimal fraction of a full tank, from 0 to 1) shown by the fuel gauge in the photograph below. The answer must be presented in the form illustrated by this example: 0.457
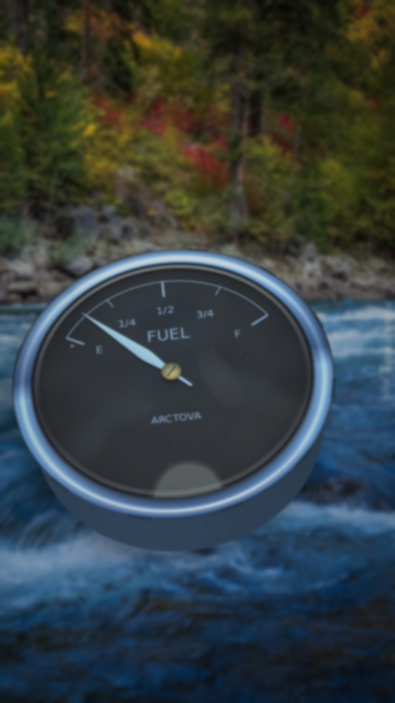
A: 0.125
